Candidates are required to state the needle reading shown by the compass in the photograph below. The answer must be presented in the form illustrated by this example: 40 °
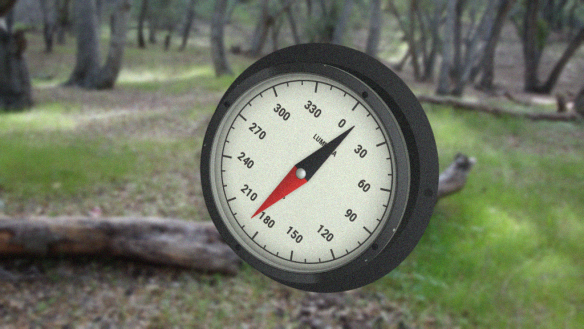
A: 190 °
